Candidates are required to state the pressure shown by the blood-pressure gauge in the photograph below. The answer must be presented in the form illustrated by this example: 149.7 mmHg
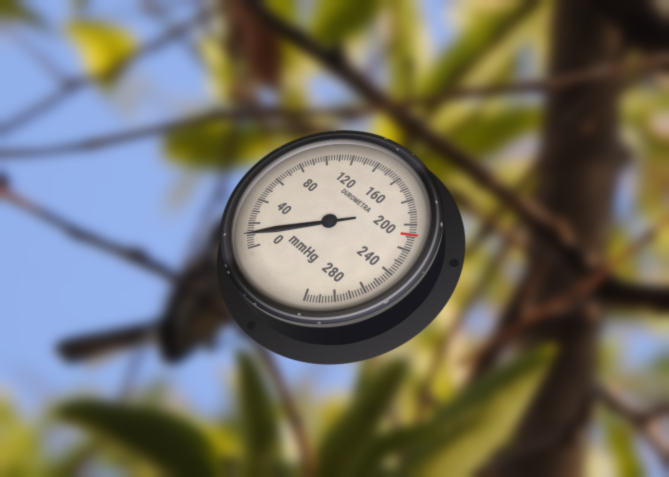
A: 10 mmHg
